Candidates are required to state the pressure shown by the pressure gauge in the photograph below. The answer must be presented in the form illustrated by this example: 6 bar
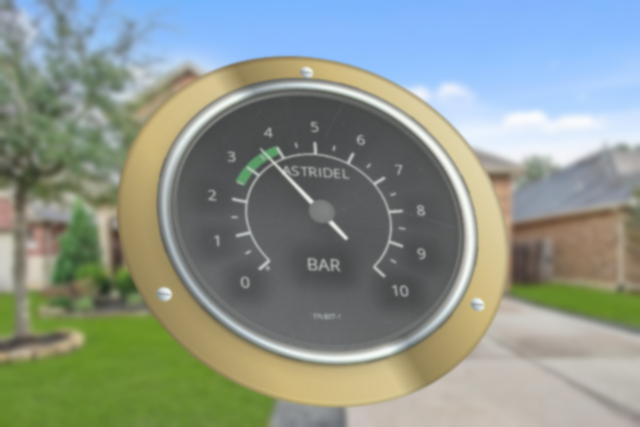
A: 3.5 bar
